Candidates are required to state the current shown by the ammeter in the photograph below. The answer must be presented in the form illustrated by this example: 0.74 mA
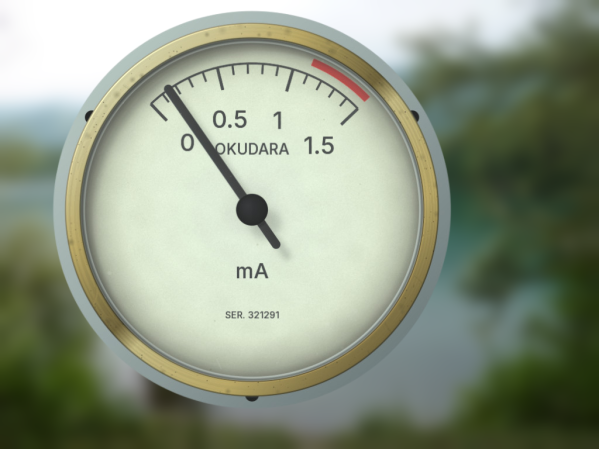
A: 0.15 mA
